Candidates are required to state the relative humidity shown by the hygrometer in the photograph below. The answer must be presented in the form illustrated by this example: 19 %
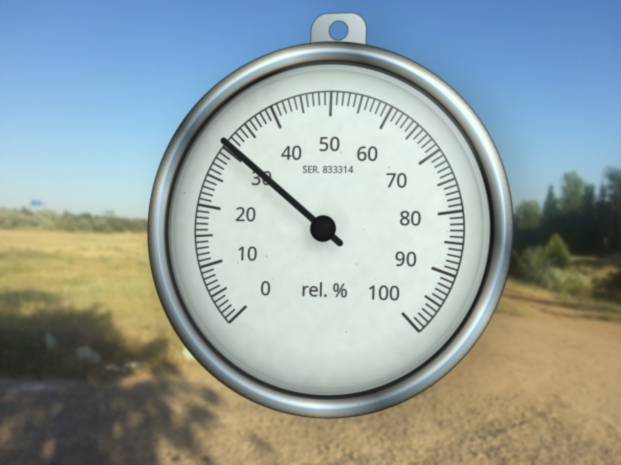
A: 31 %
